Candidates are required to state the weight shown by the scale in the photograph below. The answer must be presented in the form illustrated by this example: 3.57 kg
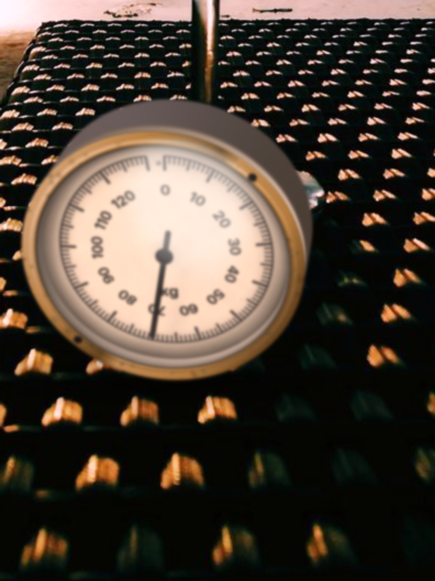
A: 70 kg
